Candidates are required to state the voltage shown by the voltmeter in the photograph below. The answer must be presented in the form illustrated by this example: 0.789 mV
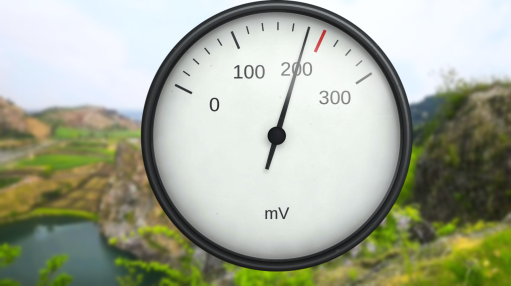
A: 200 mV
